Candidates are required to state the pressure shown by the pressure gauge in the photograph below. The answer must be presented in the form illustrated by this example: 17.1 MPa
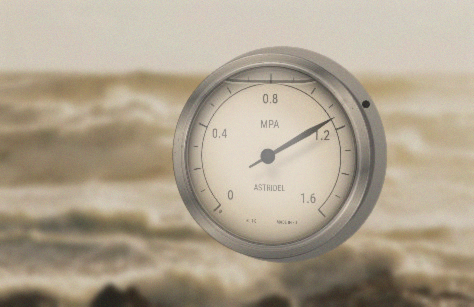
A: 1.15 MPa
